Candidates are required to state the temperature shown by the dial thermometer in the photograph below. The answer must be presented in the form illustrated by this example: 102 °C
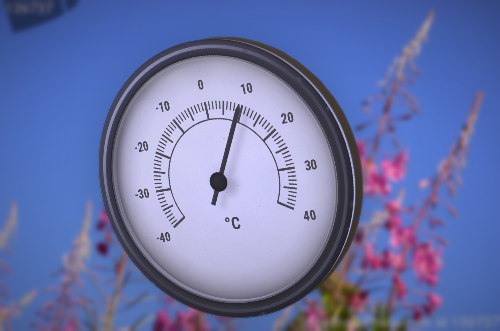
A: 10 °C
